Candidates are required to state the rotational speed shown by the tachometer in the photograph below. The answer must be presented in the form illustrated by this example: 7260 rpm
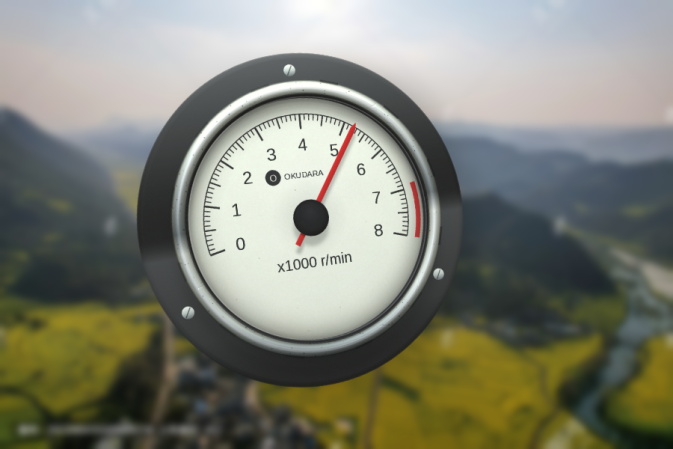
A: 5200 rpm
